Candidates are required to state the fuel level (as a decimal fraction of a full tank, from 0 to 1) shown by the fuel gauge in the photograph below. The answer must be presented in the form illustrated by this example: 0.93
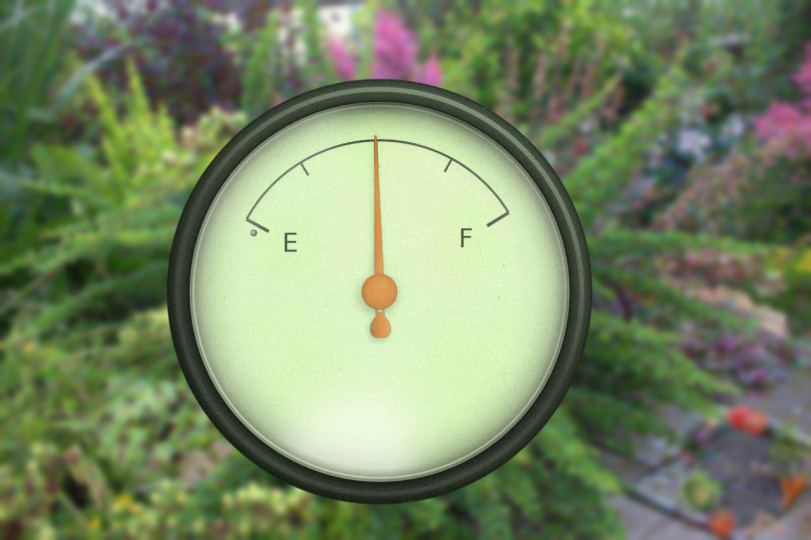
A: 0.5
